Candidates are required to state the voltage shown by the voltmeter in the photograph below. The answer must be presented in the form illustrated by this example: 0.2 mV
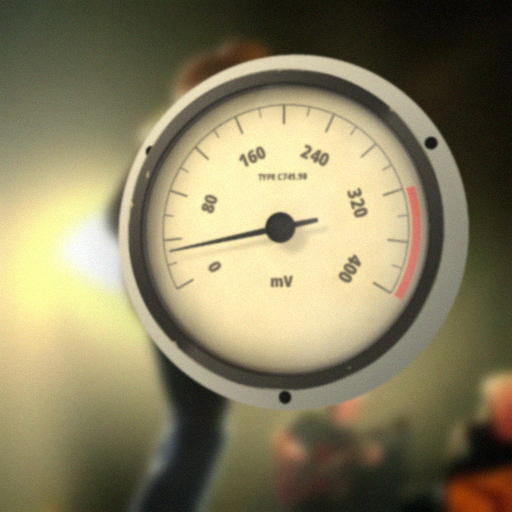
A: 30 mV
